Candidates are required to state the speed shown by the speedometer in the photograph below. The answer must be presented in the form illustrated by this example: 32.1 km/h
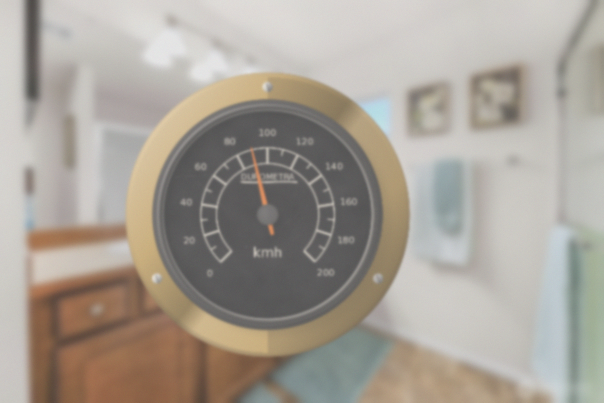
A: 90 km/h
